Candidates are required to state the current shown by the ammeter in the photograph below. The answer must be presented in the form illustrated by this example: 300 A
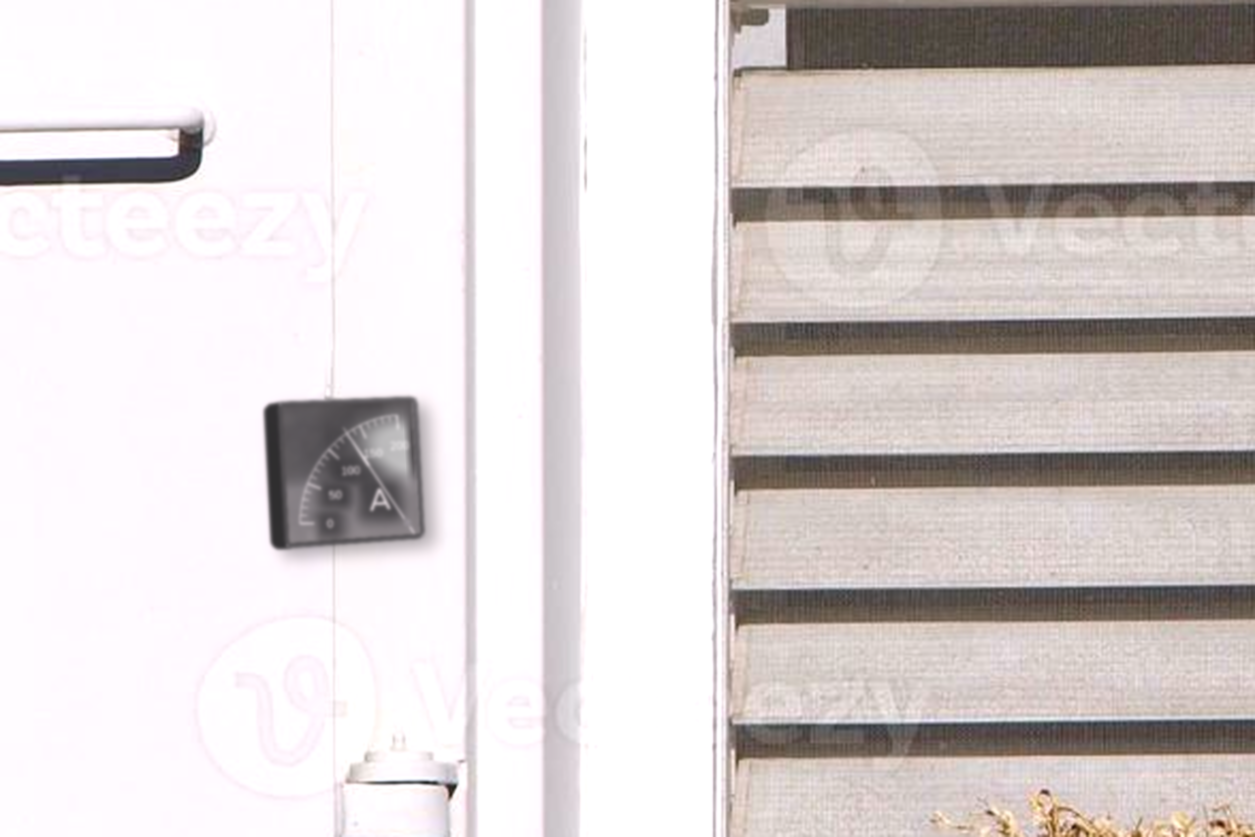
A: 130 A
